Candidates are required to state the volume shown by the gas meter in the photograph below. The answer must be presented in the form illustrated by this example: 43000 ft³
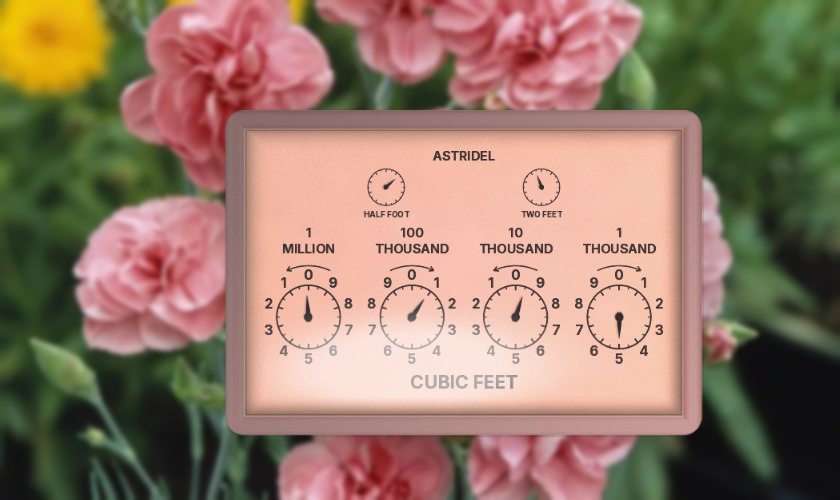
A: 9500 ft³
